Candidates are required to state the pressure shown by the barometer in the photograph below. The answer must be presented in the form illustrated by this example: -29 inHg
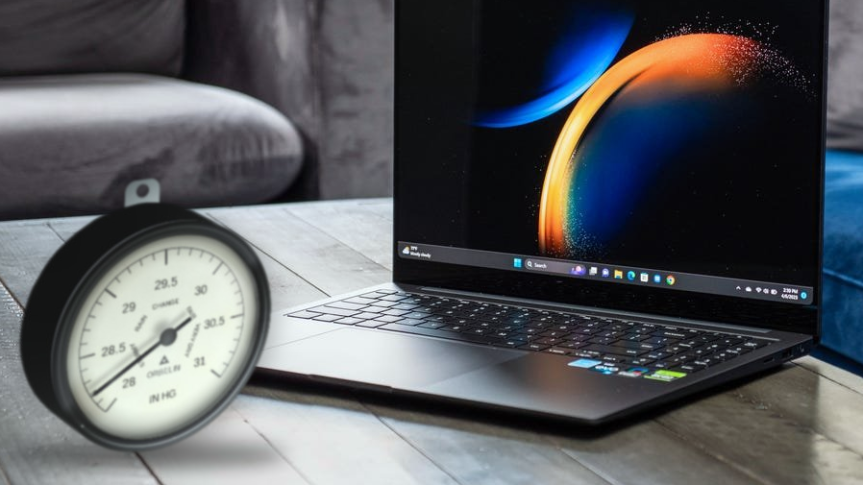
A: 28.2 inHg
